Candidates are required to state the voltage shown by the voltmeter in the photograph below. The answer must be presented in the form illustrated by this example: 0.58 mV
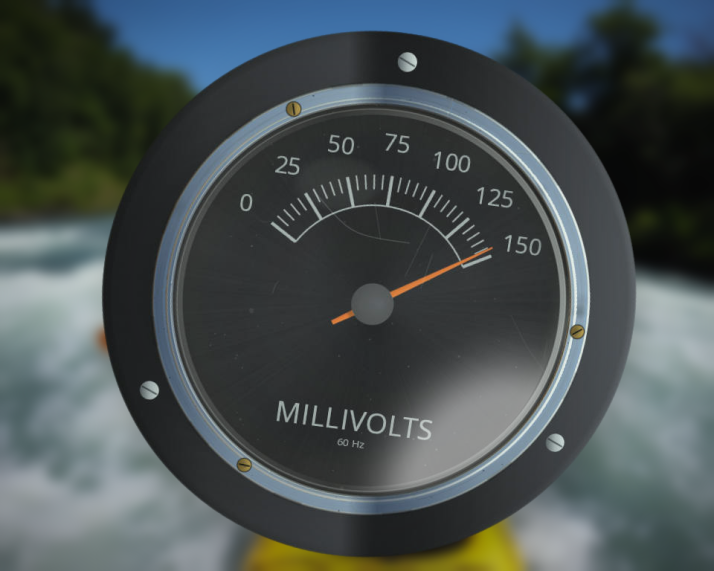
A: 145 mV
